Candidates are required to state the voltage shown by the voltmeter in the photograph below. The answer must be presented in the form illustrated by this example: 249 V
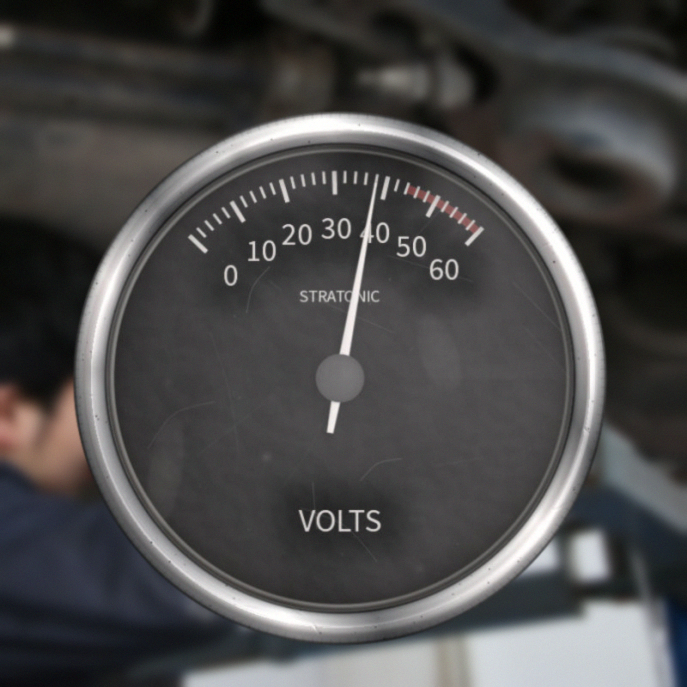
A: 38 V
